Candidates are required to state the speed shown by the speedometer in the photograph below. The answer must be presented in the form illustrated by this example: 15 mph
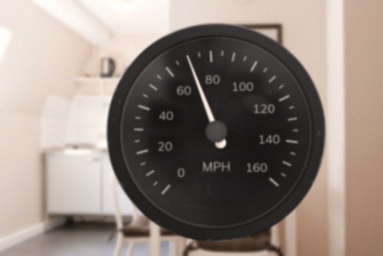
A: 70 mph
